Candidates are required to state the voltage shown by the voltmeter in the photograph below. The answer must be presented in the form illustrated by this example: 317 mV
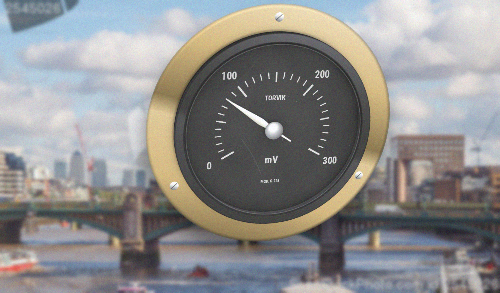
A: 80 mV
